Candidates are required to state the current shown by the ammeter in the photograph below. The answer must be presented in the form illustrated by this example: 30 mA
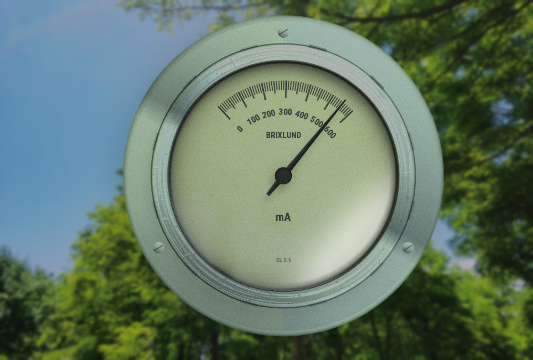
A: 550 mA
